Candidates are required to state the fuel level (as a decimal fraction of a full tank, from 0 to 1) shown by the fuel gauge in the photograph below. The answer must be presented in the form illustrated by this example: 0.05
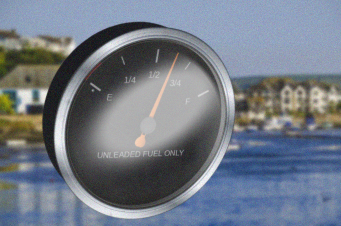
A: 0.625
